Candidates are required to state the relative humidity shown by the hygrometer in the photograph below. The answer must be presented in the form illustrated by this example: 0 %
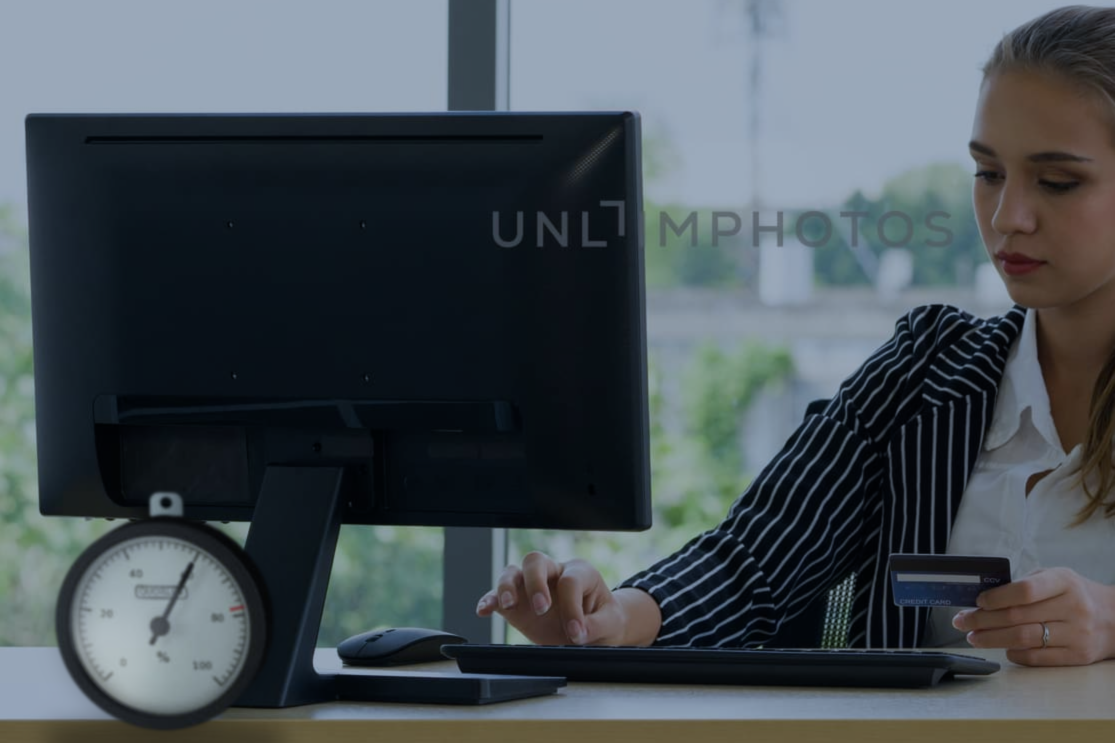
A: 60 %
